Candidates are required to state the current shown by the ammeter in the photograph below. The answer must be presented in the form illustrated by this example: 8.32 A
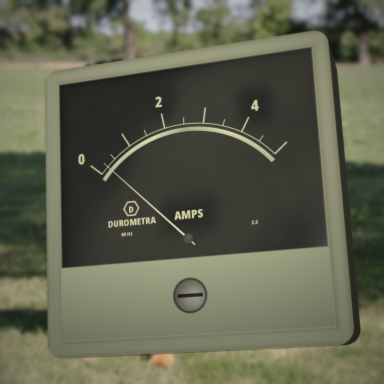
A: 0.25 A
